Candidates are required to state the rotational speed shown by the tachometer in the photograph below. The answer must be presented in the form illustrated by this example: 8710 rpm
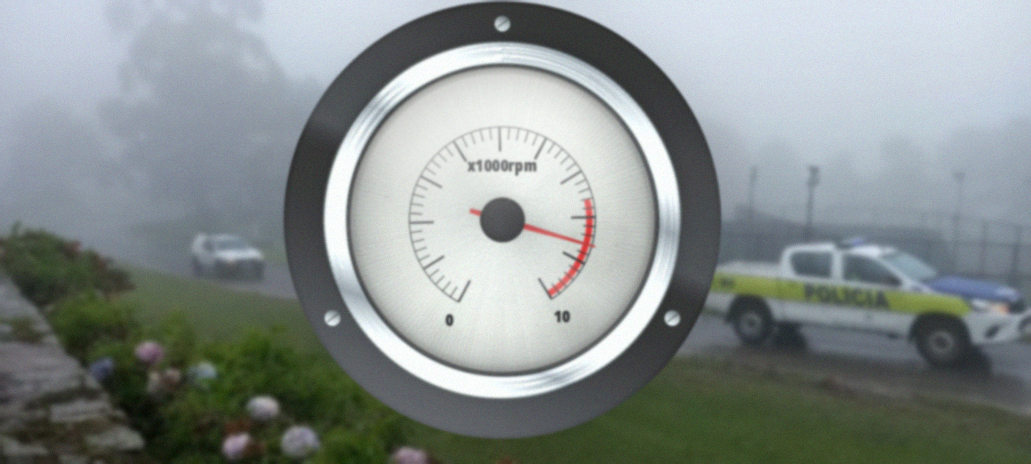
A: 8600 rpm
